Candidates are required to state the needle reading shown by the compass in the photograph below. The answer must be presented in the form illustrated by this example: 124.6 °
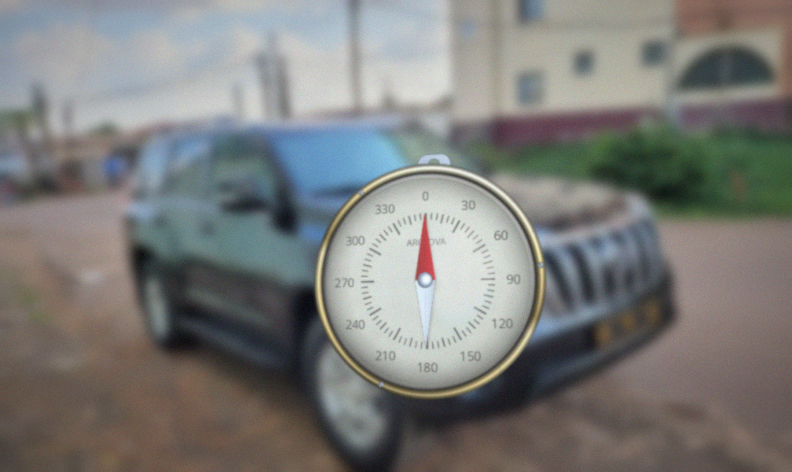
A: 0 °
